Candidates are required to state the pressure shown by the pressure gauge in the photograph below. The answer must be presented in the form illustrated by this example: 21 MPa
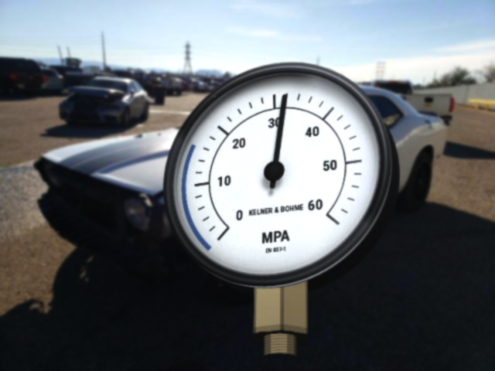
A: 32 MPa
